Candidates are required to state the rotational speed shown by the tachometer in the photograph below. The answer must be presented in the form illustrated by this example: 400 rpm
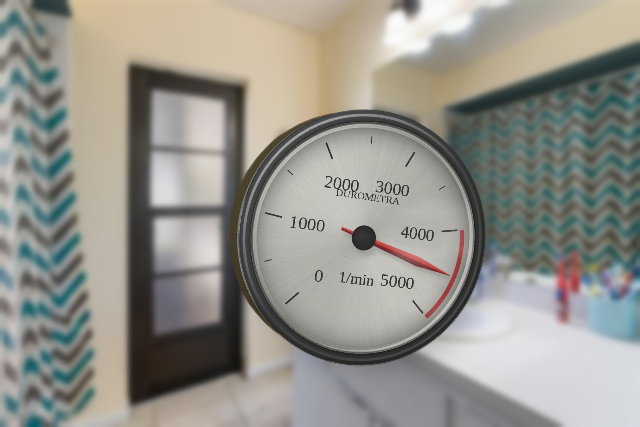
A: 4500 rpm
